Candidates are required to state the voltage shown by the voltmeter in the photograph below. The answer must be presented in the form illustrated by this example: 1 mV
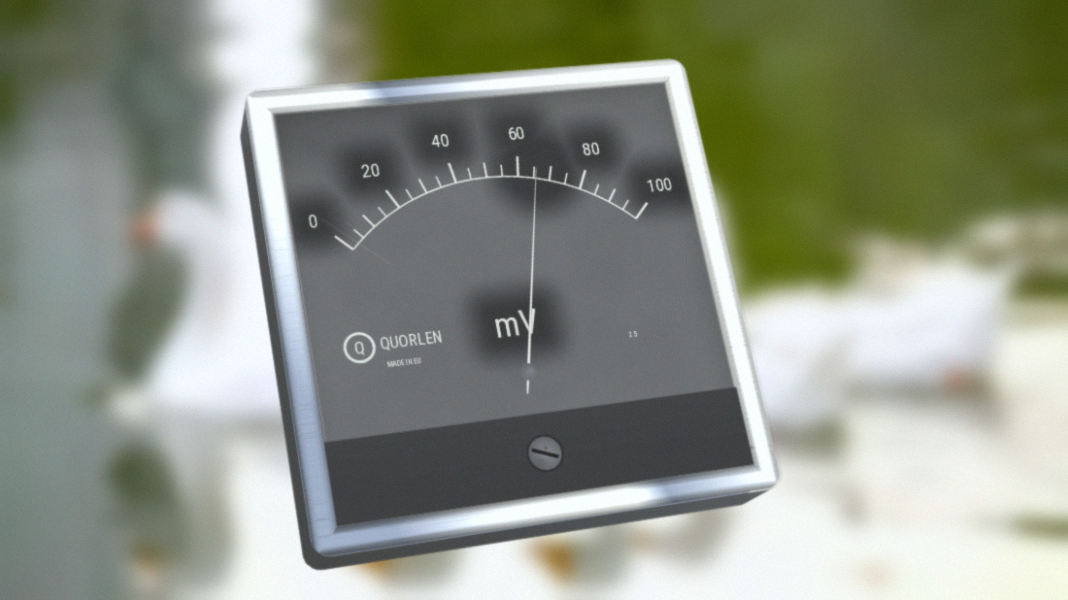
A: 65 mV
